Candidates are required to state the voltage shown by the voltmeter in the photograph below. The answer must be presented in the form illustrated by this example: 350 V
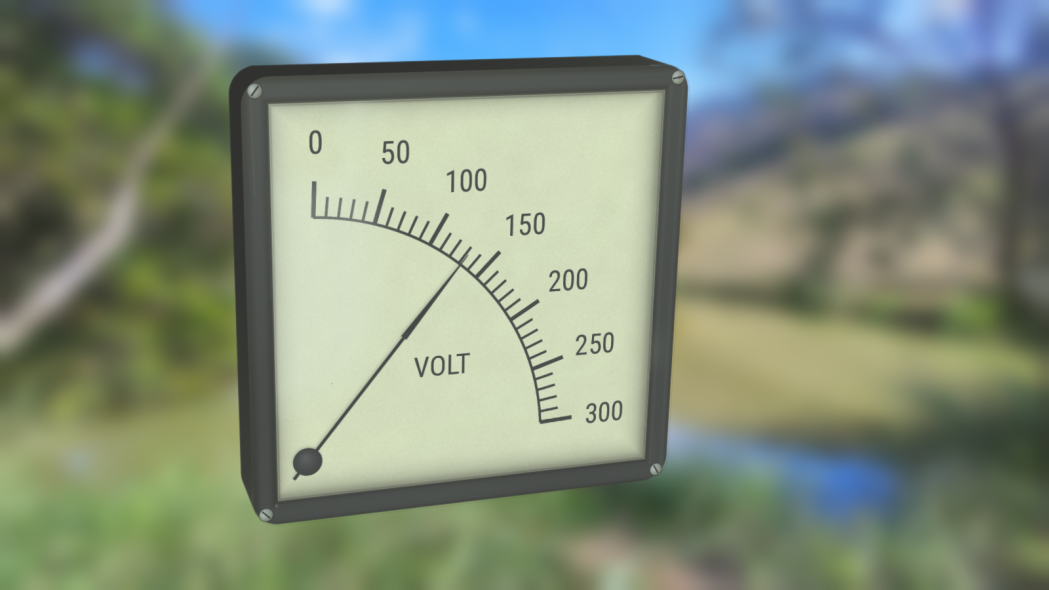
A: 130 V
